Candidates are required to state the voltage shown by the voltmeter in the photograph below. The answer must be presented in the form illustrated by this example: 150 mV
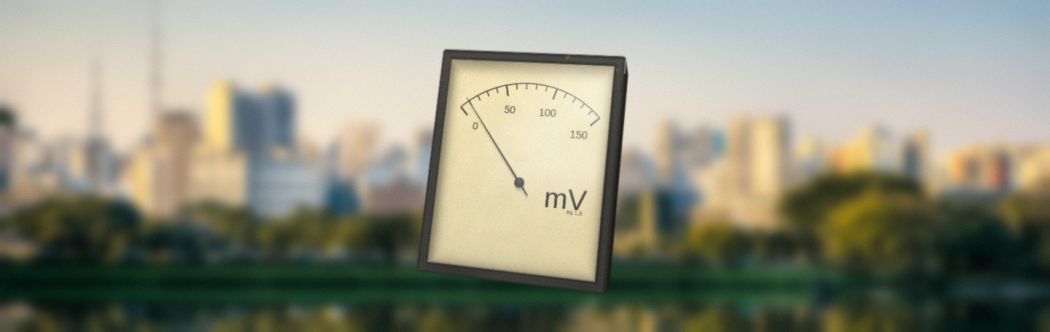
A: 10 mV
